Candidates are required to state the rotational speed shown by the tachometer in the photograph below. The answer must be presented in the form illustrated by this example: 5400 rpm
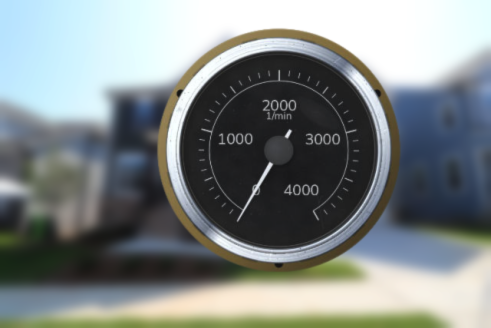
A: 0 rpm
